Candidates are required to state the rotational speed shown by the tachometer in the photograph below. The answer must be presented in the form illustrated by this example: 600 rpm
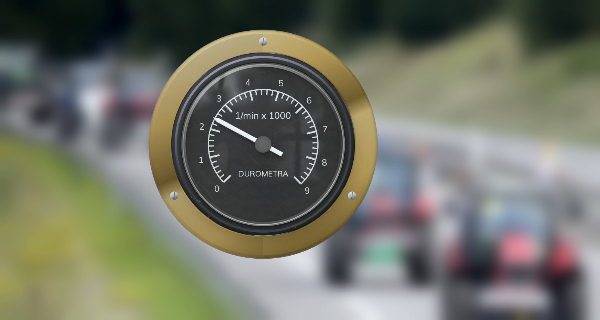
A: 2400 rpm
